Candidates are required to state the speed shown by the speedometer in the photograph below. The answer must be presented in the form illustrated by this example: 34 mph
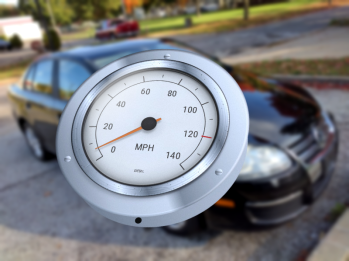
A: 5 mph
